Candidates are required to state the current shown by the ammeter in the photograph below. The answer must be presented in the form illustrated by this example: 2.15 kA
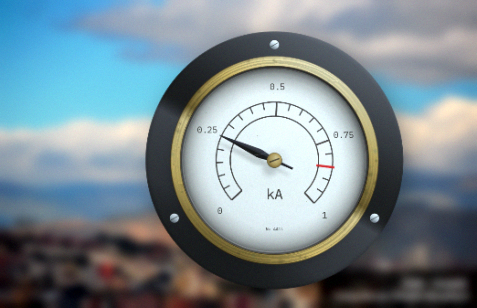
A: 0.25 kA
